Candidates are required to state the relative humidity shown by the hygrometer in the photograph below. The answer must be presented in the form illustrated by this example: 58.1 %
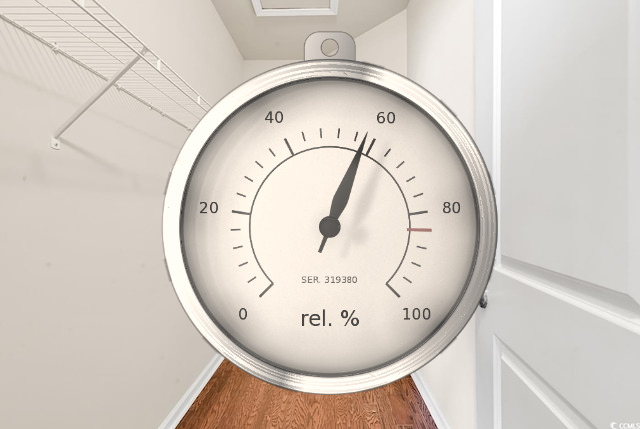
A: 58 %
